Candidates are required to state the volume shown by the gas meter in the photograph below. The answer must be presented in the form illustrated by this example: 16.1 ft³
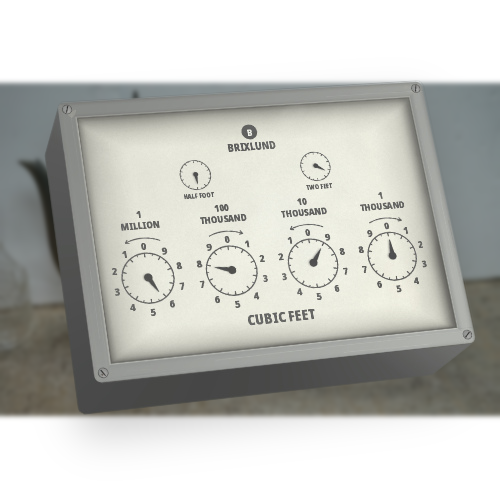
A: 579000 ft³
